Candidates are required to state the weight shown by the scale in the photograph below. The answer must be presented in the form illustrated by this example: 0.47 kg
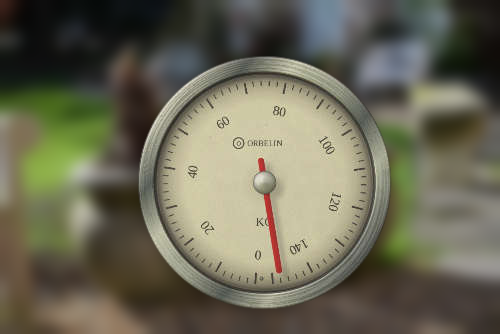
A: 148 kg
